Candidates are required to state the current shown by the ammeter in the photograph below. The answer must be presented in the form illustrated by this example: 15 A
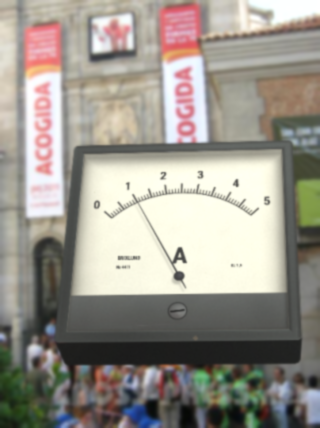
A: 1 A
